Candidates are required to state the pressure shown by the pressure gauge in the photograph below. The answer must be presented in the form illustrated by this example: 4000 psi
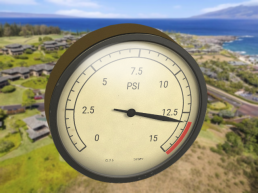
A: 13 psi
